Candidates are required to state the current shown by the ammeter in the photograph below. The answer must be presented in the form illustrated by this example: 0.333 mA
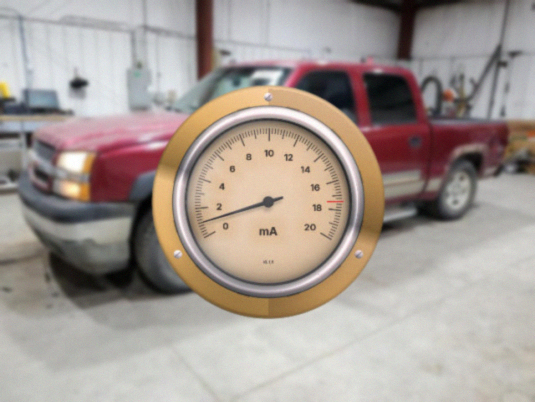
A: 1 mA
